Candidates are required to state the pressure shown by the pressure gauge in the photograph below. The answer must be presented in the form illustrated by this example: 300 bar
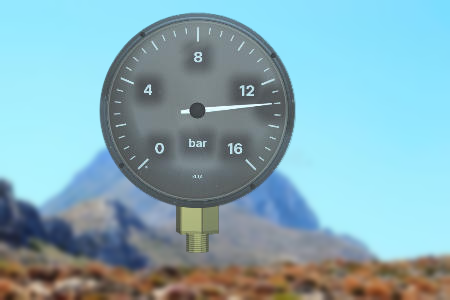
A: 13 bar
